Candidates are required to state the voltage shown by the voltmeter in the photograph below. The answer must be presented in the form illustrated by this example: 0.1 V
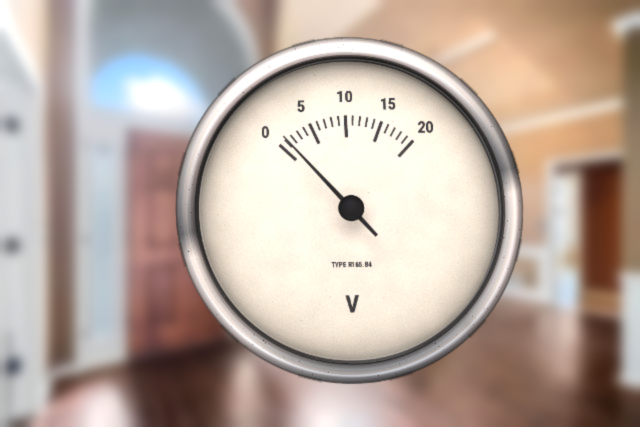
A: 1 V
